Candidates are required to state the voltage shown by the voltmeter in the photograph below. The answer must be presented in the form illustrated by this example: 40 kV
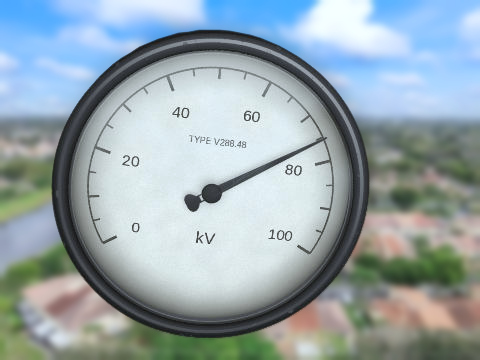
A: 75 kV
